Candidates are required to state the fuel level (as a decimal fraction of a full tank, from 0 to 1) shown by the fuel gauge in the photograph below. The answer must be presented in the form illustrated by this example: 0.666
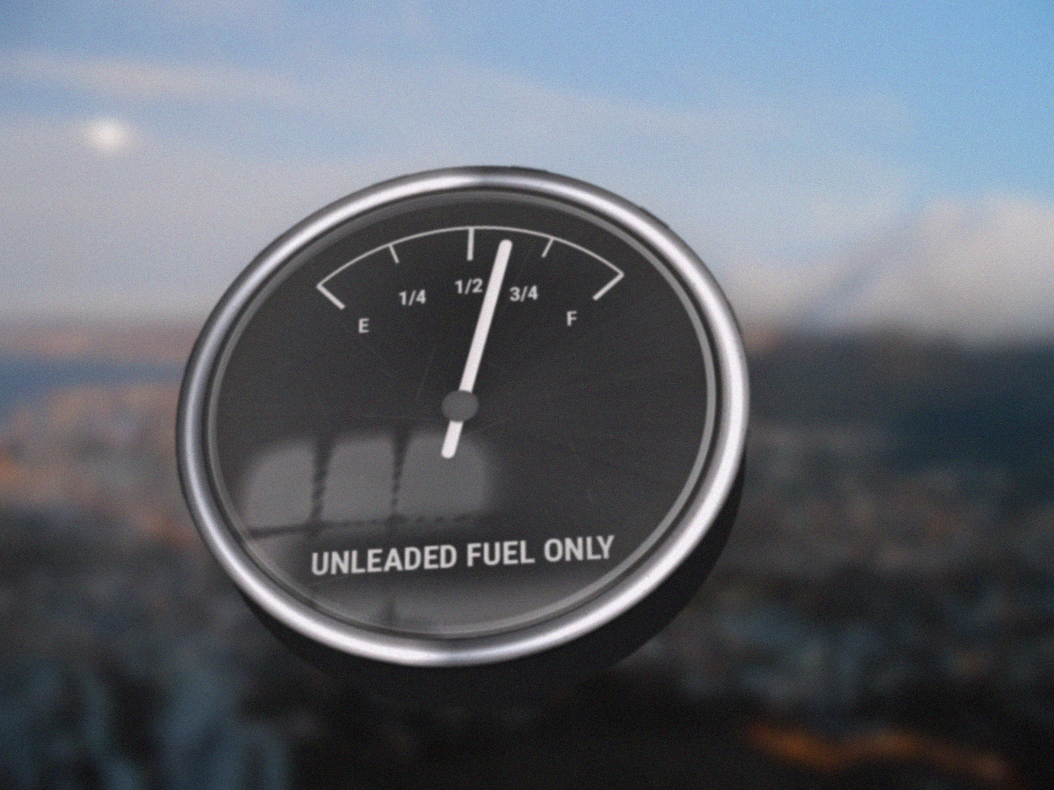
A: 0.625
